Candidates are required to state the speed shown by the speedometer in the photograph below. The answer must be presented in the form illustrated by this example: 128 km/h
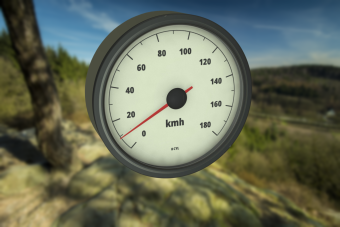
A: 10 km/h
